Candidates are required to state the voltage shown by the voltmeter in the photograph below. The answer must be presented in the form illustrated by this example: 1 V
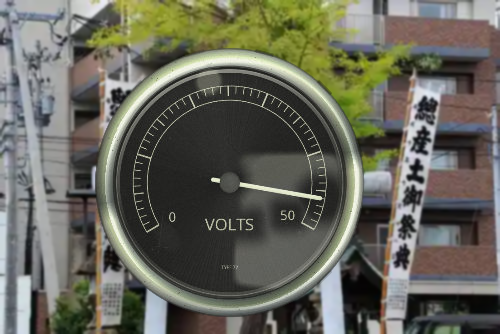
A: 46 V
